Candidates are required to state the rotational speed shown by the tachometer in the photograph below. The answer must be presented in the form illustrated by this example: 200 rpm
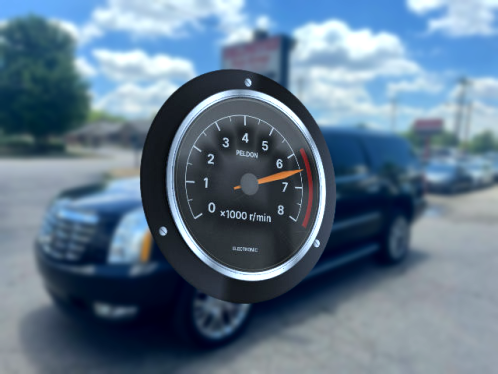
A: 6500 rpm
